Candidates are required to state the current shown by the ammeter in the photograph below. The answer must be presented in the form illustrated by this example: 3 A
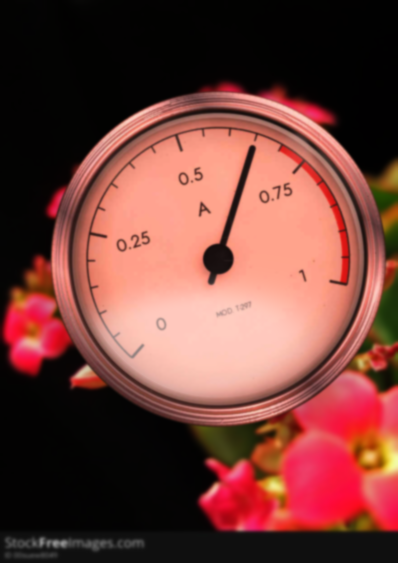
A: 0.65 A
